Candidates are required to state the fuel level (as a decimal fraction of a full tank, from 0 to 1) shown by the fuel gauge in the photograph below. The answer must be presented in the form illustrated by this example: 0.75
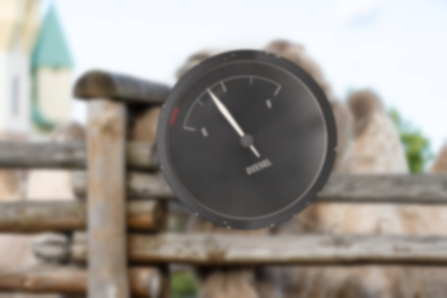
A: 0.375
